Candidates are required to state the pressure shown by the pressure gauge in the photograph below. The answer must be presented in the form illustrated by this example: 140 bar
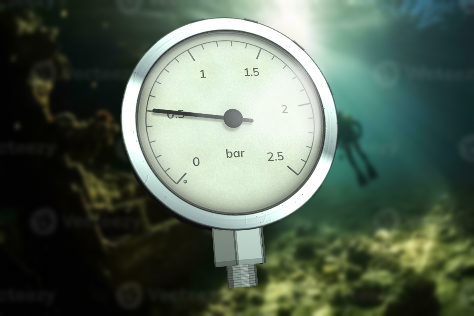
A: 0.5 bar
